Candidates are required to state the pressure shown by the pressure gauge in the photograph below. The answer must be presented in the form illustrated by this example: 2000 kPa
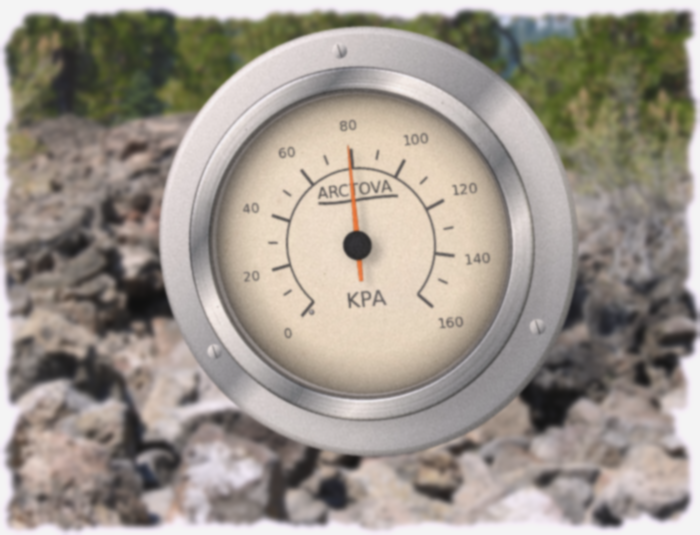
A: 80 kPa
